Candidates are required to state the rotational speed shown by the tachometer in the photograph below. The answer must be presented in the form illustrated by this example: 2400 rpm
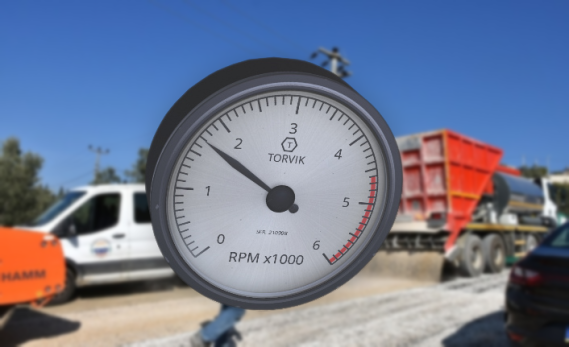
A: 1700 rpm
